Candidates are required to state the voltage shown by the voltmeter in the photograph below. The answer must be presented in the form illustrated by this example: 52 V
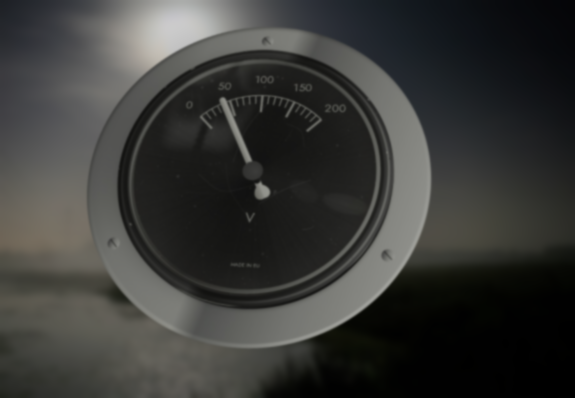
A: 40 V
